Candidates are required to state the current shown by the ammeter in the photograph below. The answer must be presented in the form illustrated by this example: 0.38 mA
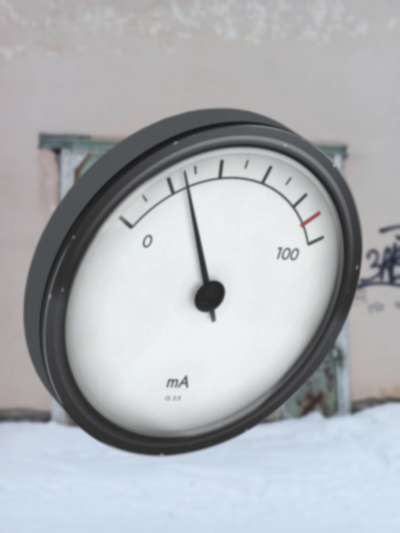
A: 25 mA
